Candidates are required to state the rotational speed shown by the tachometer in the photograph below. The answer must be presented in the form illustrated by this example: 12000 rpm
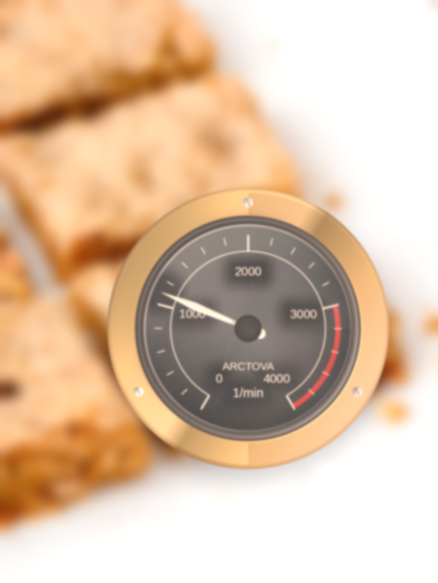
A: 1100 rpm
